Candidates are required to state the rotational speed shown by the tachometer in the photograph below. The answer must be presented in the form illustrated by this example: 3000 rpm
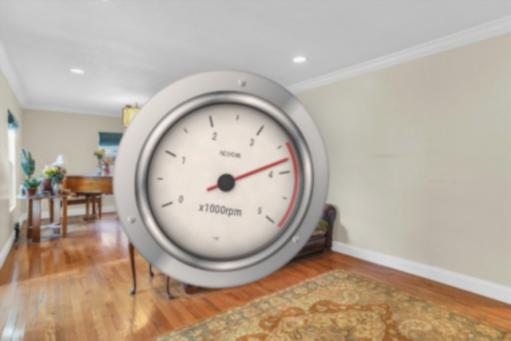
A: 3750 rpm
